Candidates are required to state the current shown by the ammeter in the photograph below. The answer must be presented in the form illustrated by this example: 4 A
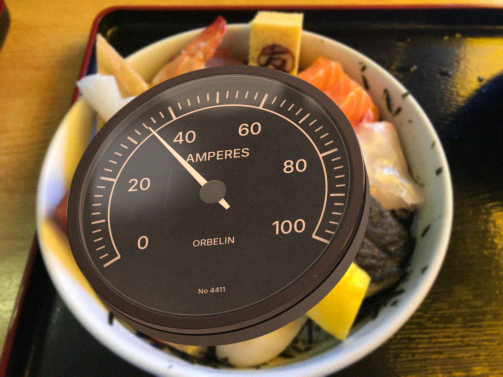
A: 34 A
